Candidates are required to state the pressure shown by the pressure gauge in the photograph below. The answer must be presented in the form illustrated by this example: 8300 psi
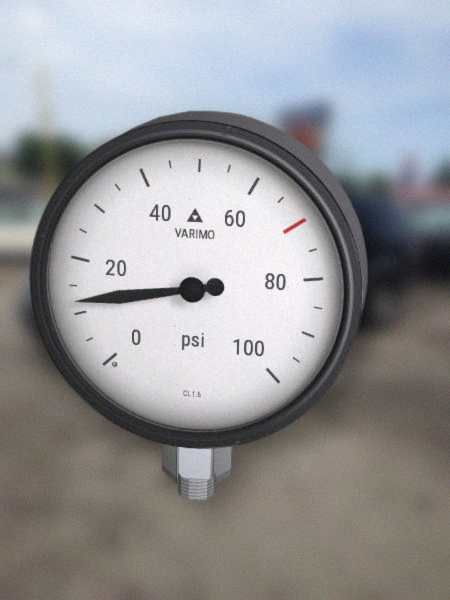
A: 12.5 psi
